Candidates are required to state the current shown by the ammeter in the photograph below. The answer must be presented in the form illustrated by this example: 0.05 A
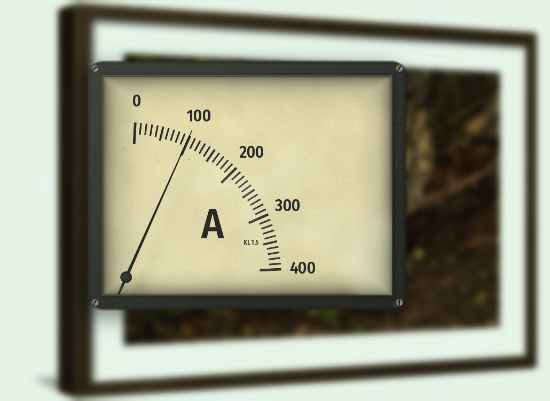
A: 100 A
